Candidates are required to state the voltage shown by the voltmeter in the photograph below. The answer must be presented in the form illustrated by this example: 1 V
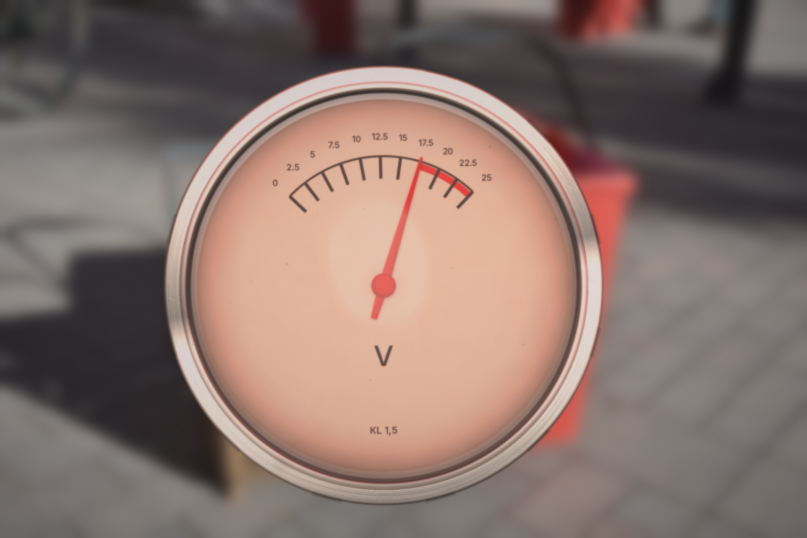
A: 17.5 V
